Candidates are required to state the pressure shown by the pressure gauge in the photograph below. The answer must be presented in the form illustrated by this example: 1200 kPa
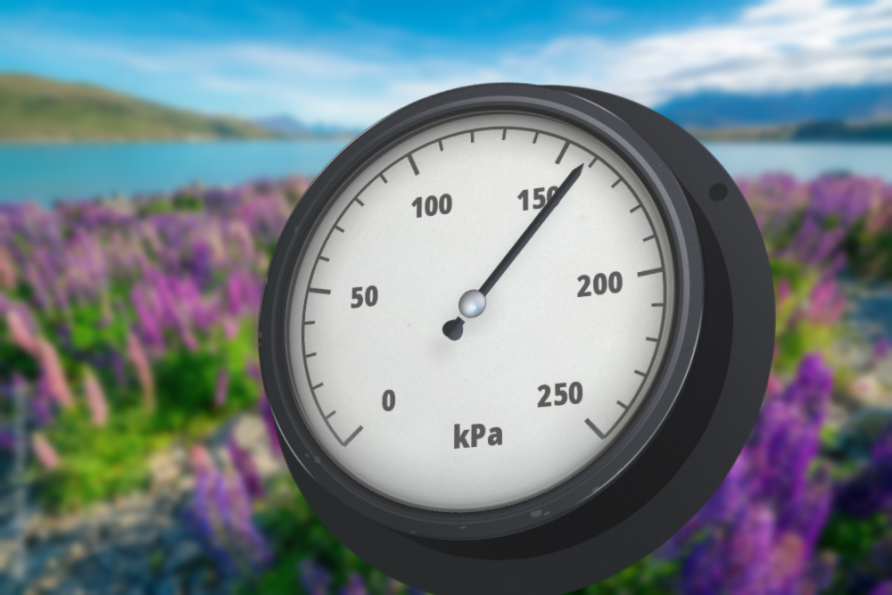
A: 160 kPa
